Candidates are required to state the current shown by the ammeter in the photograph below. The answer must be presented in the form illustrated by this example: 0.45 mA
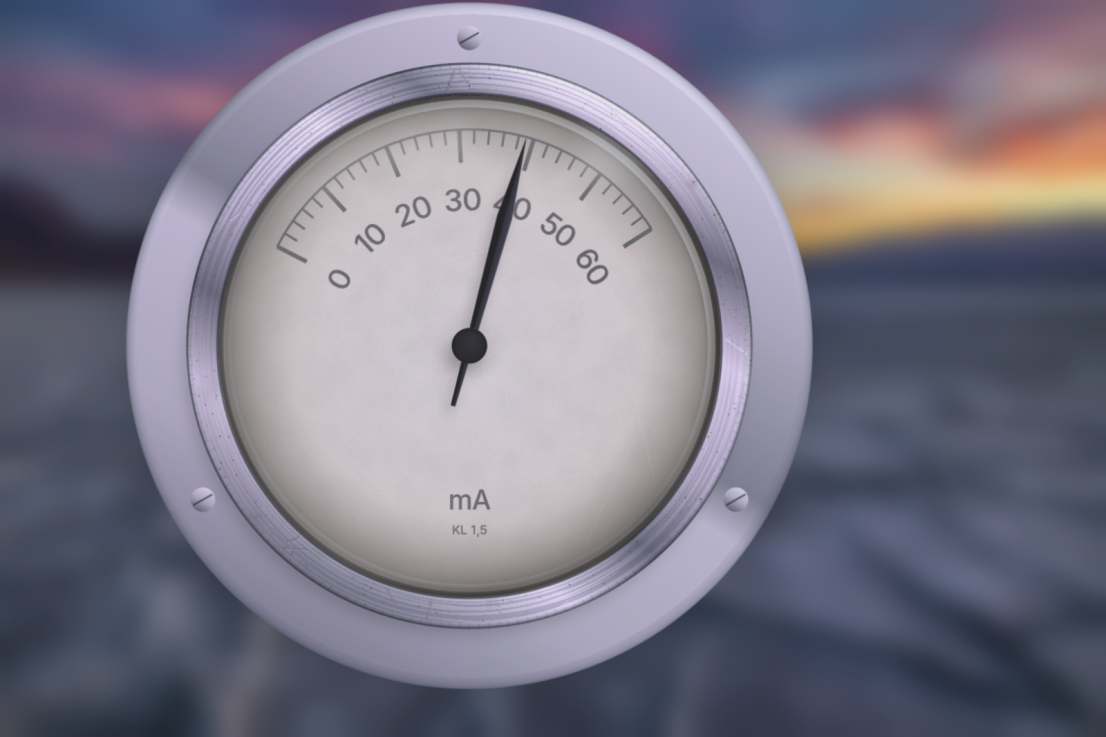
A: 39 mA
